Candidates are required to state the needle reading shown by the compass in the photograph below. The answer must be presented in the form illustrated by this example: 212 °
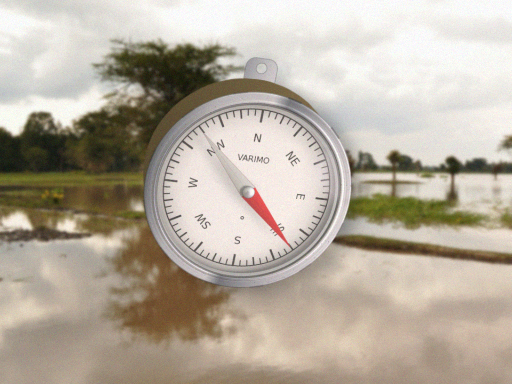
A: 135 °
